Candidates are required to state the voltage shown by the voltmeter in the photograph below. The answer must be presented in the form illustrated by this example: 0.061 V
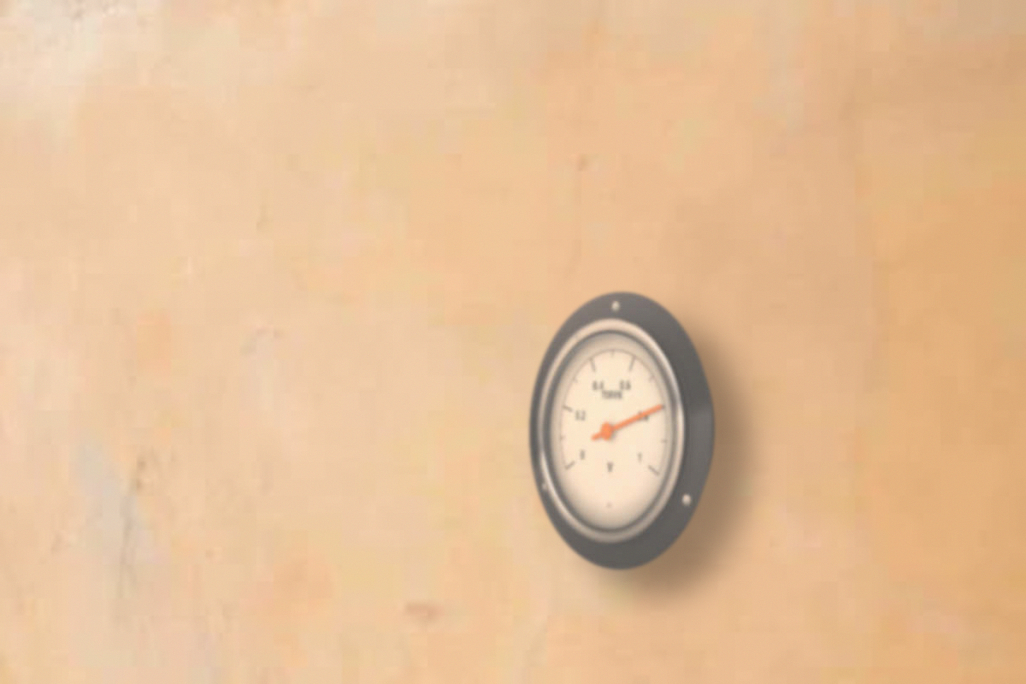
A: 0.8 V
